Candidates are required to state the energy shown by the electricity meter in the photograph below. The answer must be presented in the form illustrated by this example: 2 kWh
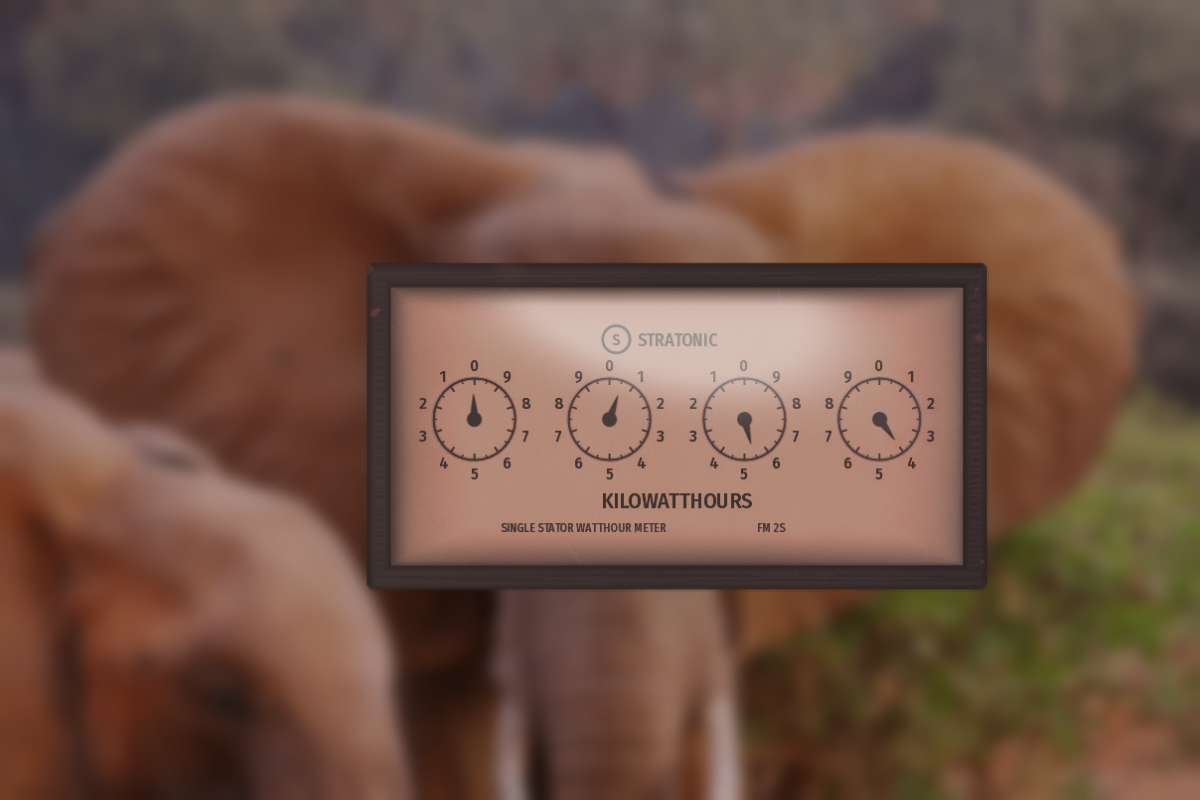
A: 54 kWh
